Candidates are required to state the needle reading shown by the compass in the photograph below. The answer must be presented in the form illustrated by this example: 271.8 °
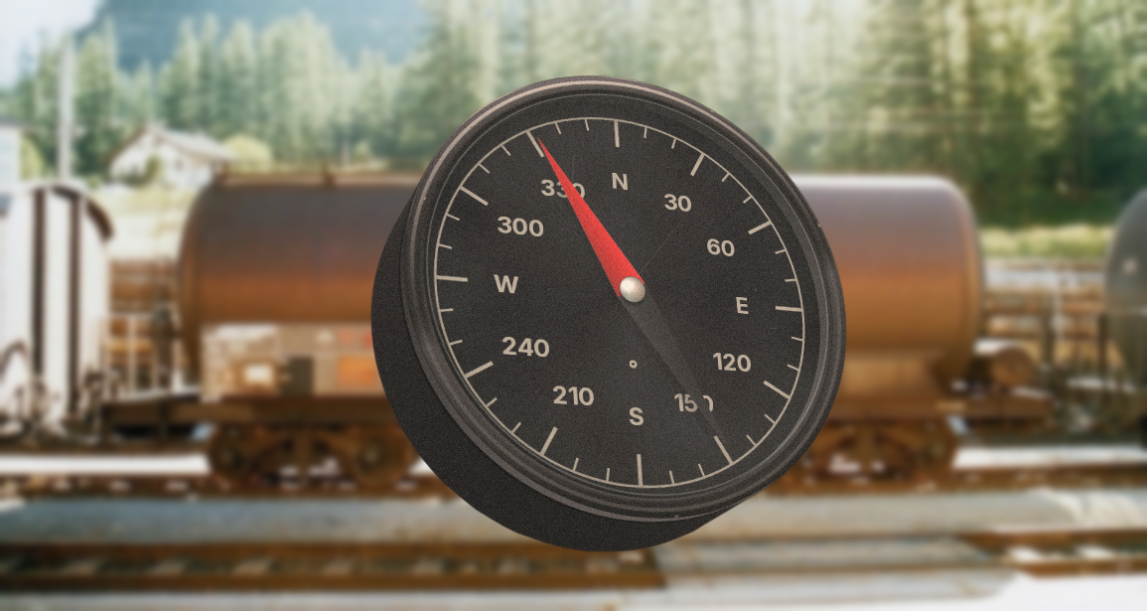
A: 330 °
